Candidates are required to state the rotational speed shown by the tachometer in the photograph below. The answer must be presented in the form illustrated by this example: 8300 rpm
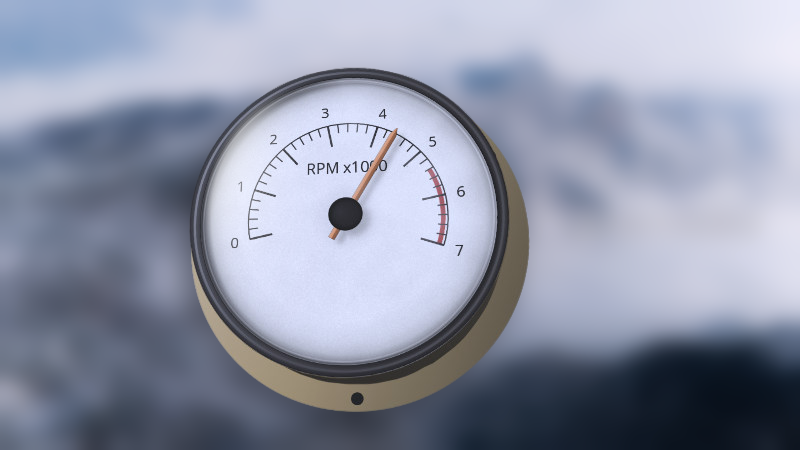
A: 4400 rpm
